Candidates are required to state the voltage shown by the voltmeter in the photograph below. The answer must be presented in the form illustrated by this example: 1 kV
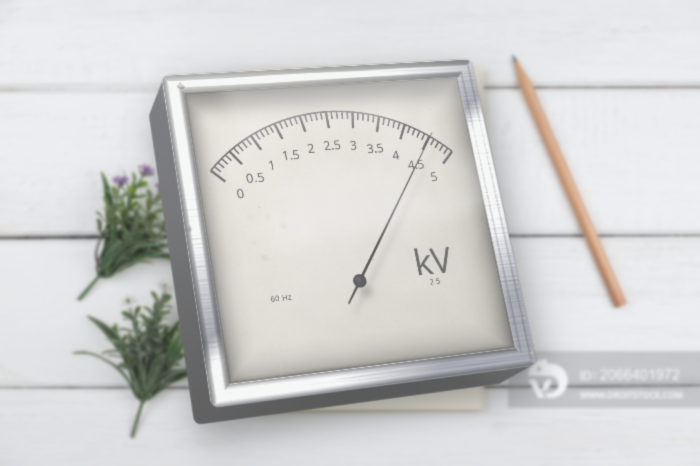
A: 4.5 kV
